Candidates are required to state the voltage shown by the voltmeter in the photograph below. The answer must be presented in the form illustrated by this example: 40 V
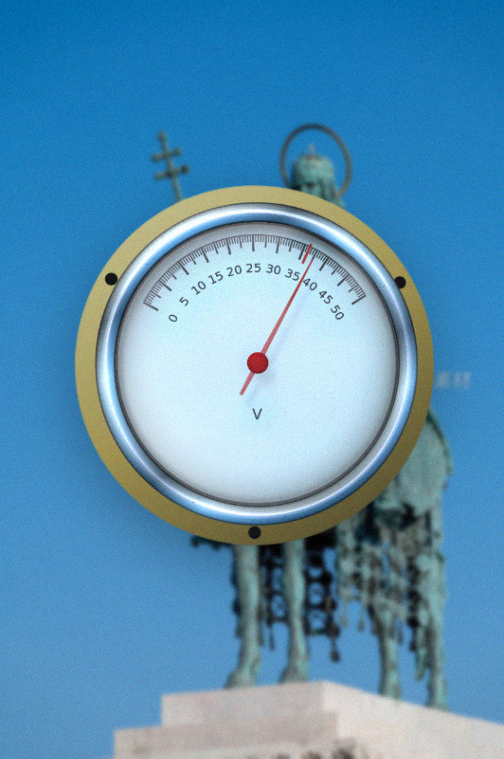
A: 37.5 V
